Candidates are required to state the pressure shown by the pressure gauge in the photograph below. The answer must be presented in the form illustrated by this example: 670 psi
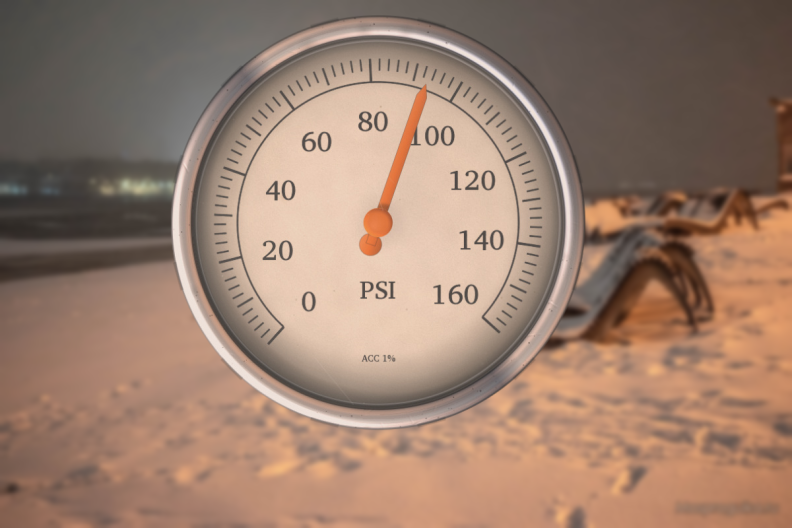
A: 93 psi
